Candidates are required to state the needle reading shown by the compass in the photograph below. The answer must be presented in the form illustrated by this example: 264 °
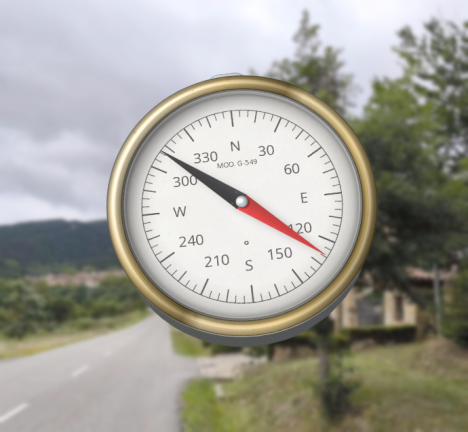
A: 130 °
